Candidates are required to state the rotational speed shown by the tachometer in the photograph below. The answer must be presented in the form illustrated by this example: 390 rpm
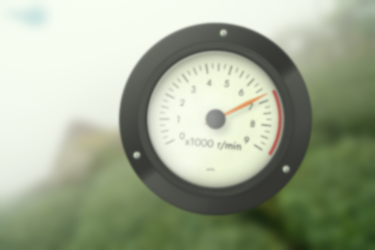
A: 6750 rpm
